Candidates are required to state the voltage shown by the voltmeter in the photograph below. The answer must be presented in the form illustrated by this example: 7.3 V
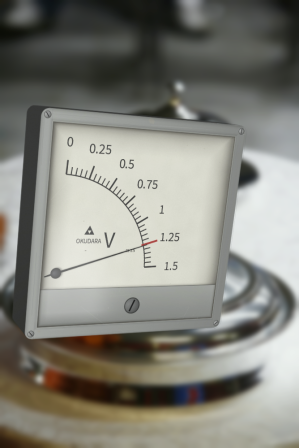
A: 1.25 V
